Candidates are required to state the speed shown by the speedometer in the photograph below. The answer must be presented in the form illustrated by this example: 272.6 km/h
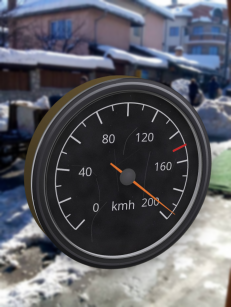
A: 195 km/h
